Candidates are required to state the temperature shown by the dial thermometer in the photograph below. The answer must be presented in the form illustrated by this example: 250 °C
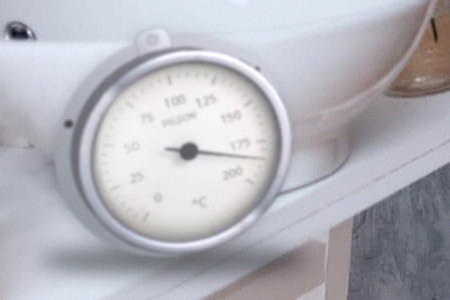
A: 185 °C
